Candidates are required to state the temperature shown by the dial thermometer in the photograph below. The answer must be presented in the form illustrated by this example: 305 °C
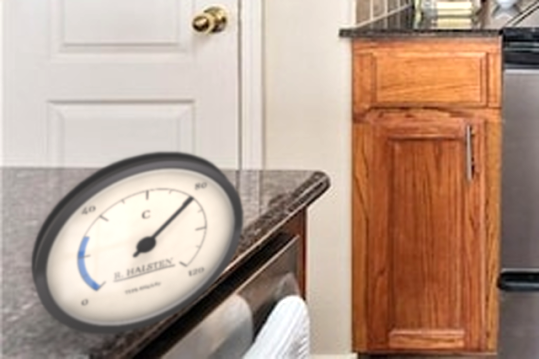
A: 80 °C
